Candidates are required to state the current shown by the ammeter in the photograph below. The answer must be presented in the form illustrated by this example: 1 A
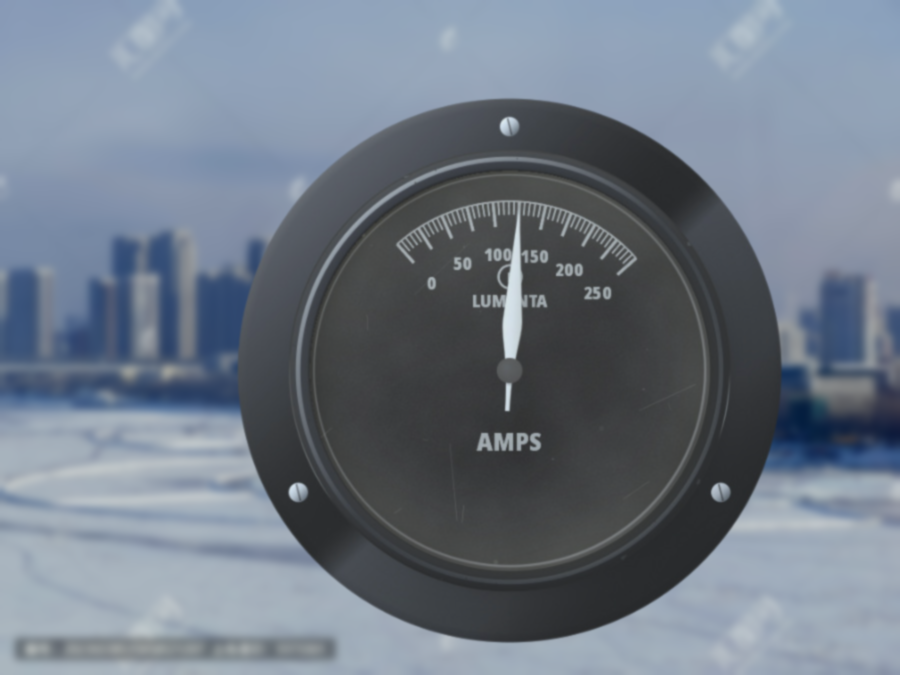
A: 125 A
